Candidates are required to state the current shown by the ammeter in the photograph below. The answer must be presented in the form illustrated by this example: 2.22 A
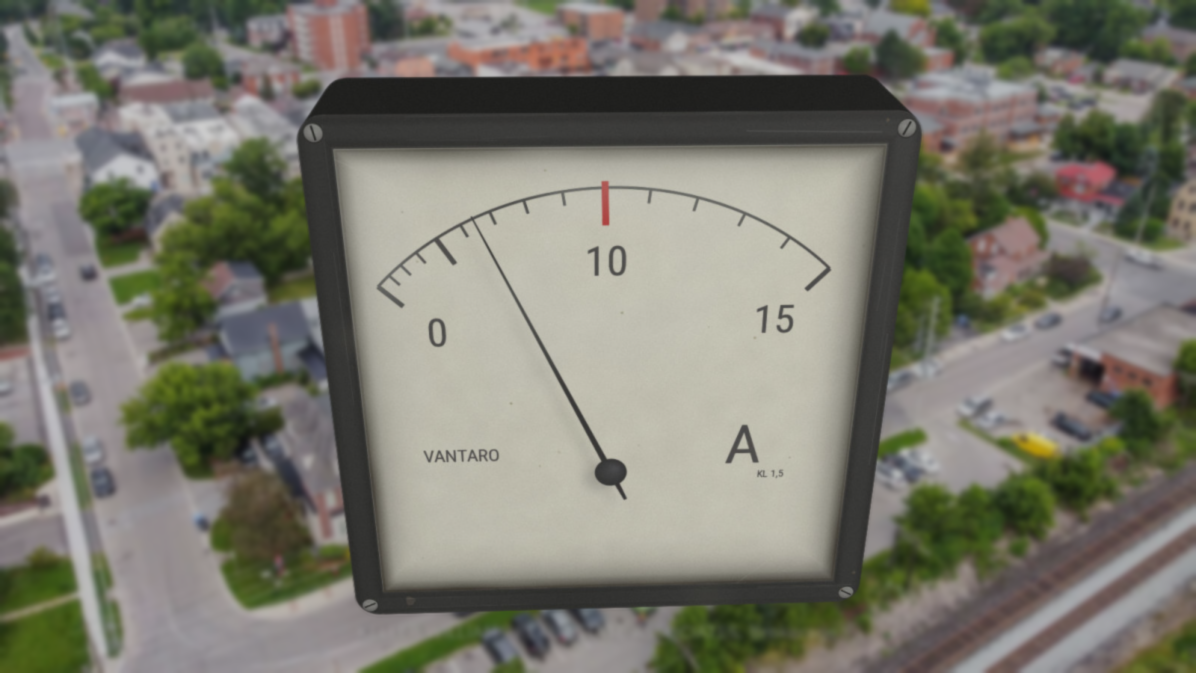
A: 6.5 A
